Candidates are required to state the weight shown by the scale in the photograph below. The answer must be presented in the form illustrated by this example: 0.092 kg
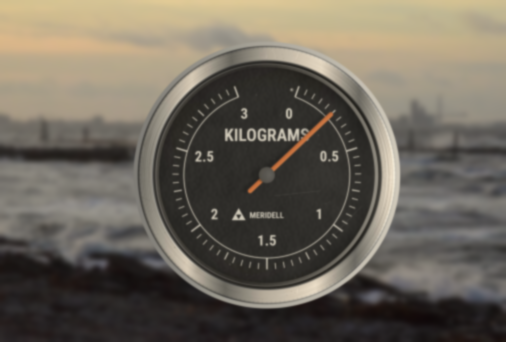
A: 0.25 kg
